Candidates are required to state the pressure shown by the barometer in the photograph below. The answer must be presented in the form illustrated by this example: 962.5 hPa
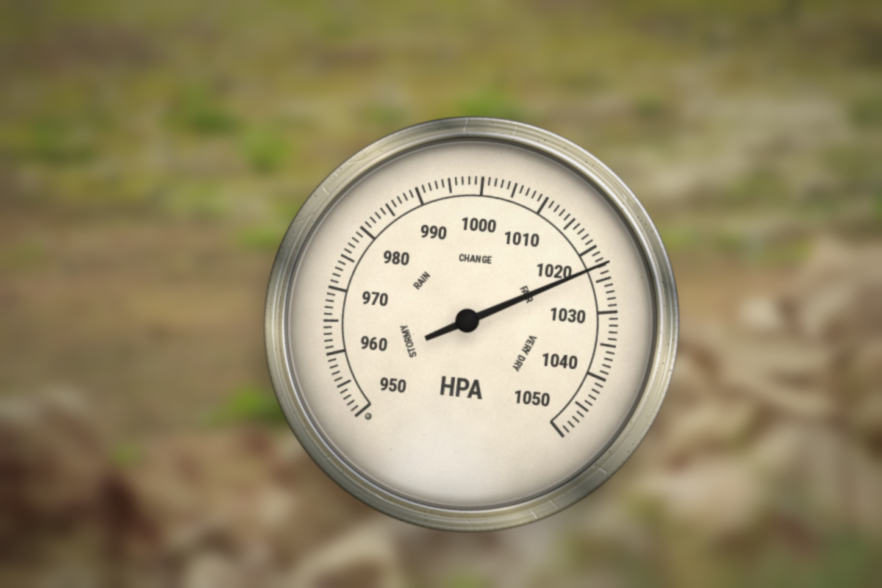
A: 1023 hPa
